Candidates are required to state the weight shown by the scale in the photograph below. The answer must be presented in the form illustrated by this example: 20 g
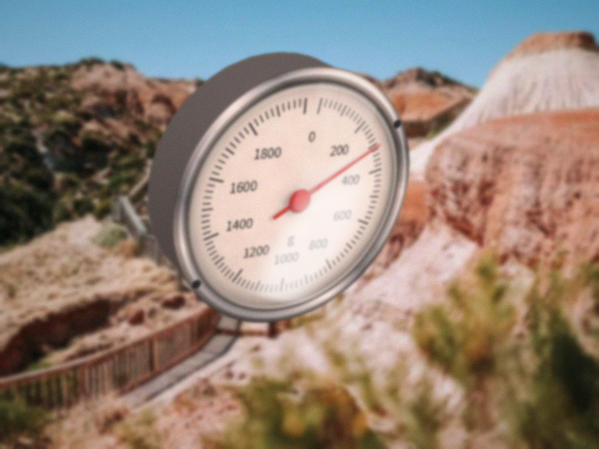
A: 300 g
